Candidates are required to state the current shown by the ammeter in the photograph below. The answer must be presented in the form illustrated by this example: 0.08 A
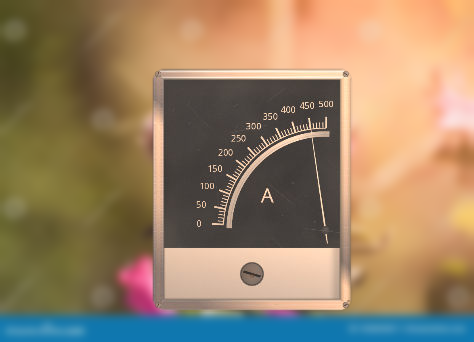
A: 450 A
